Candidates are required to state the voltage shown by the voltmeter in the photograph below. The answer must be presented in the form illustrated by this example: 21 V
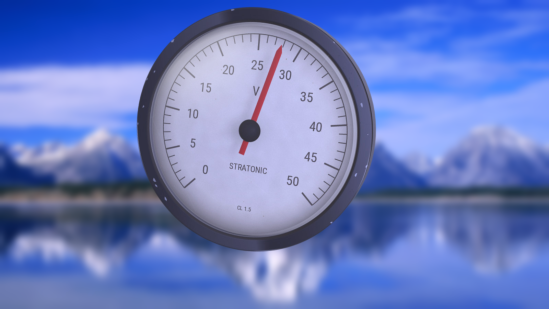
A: 28 V
